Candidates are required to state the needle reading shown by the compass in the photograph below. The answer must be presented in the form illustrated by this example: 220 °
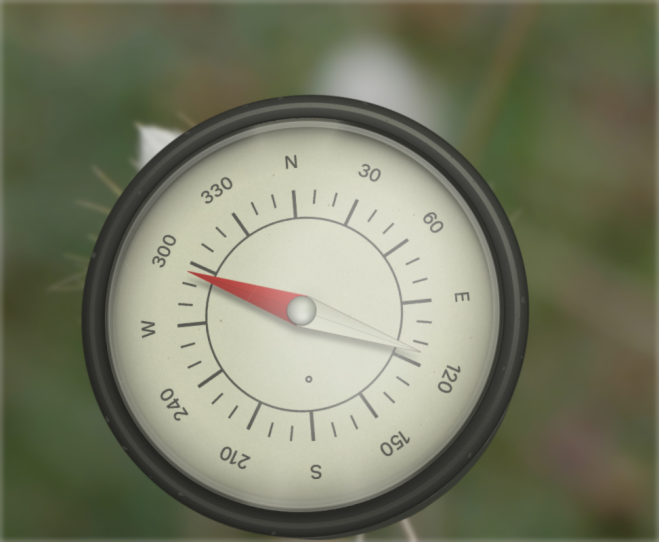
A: 295 °
